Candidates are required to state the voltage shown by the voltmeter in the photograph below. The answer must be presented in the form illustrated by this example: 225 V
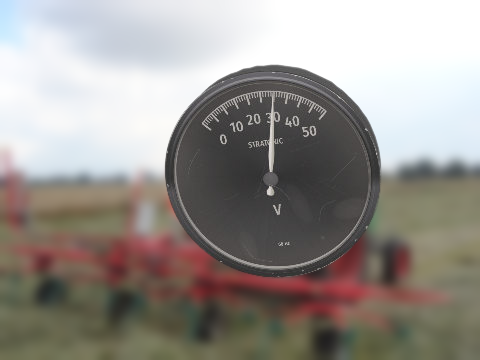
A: 30 V
